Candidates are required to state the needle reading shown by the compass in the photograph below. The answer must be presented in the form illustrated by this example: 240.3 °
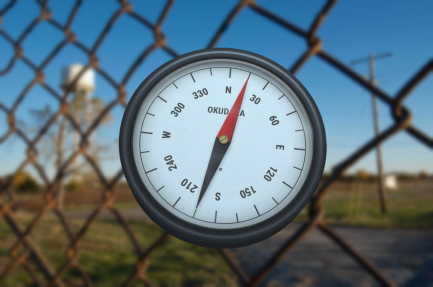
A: 15 °
